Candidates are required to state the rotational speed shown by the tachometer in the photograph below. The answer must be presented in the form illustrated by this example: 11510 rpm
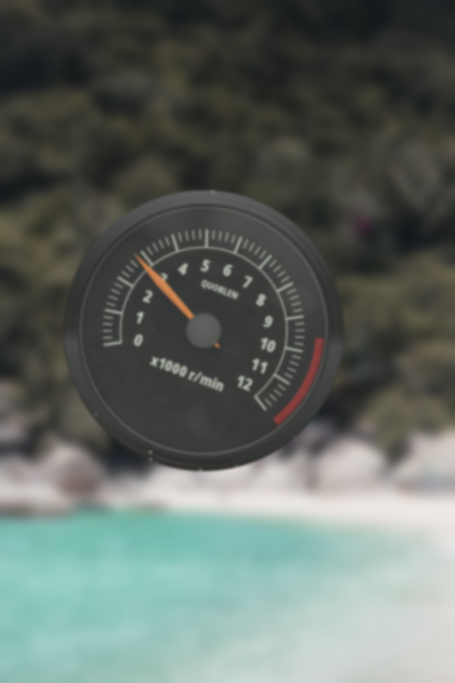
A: 2800 rpm
